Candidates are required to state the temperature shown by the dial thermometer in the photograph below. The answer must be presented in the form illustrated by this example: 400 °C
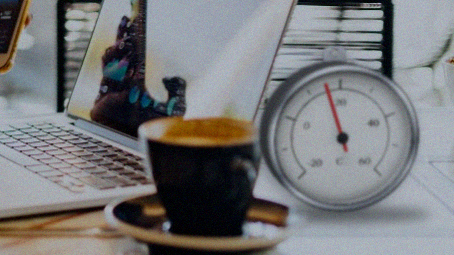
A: 15 °C
